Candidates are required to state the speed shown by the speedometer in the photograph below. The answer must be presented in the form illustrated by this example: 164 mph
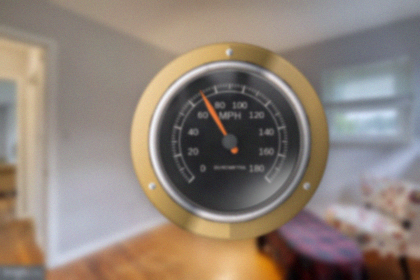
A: 70 mph
